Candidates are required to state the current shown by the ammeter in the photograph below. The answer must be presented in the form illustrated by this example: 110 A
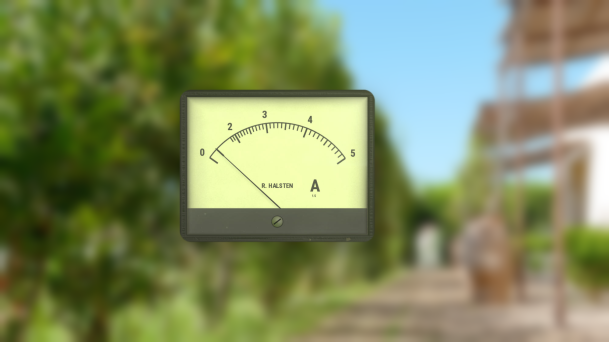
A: 1 A
